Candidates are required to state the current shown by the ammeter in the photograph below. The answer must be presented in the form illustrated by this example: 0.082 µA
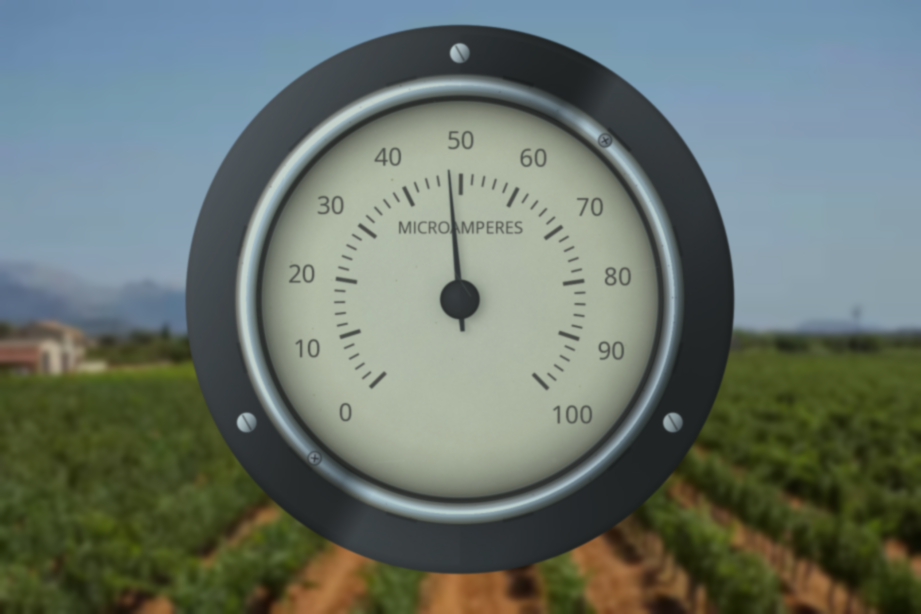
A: 48 µA
